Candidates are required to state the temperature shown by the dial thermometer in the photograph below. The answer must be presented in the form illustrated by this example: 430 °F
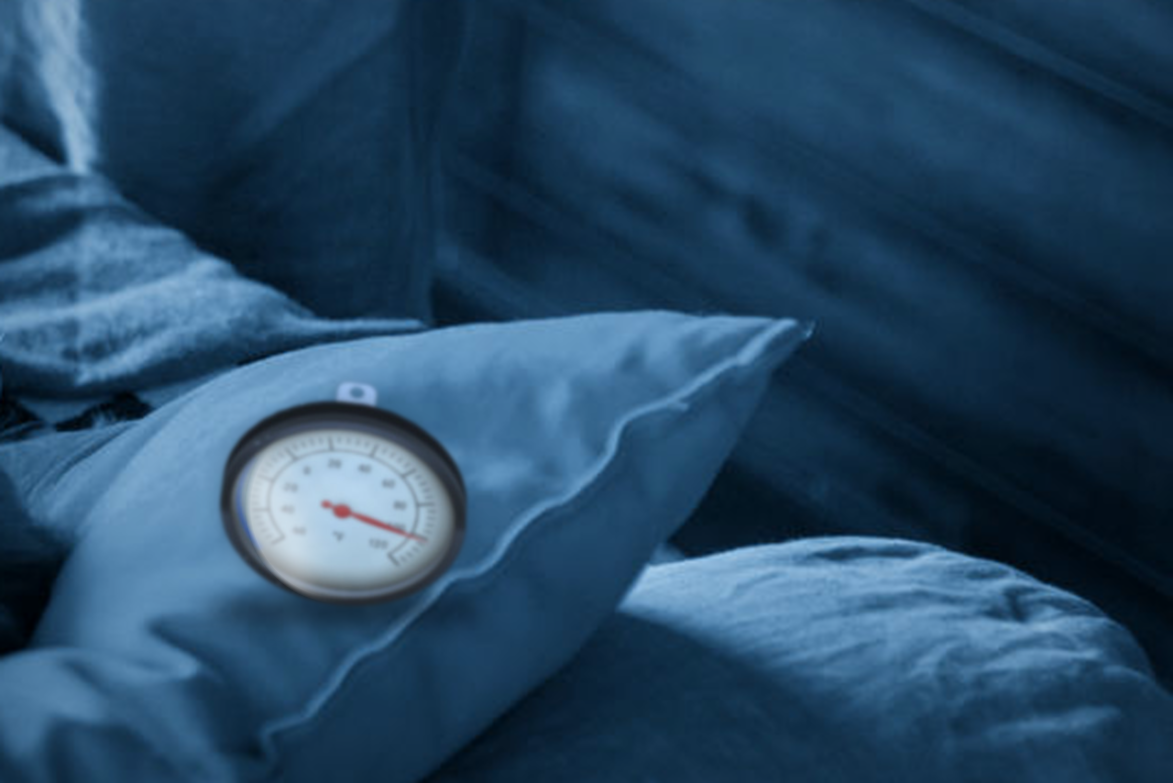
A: 100 °F
